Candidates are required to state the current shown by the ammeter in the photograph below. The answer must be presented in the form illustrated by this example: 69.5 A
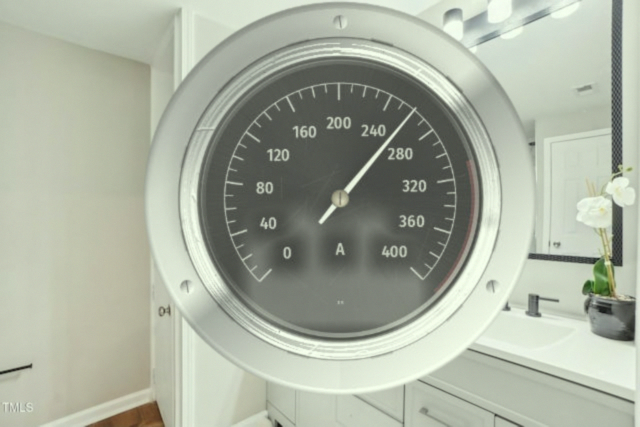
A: 260 A
